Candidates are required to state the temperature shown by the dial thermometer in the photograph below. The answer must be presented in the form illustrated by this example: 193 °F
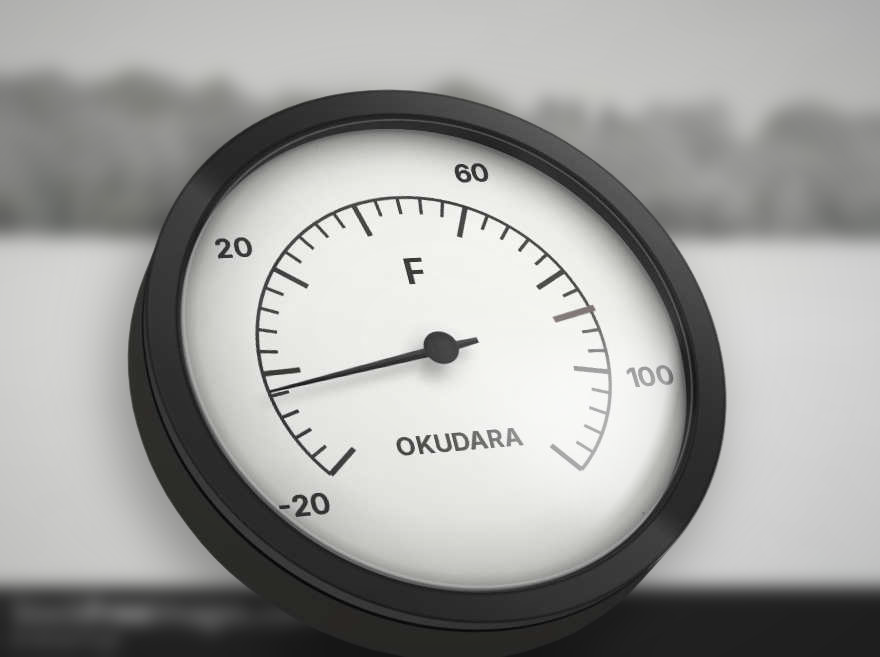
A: -4 °F
